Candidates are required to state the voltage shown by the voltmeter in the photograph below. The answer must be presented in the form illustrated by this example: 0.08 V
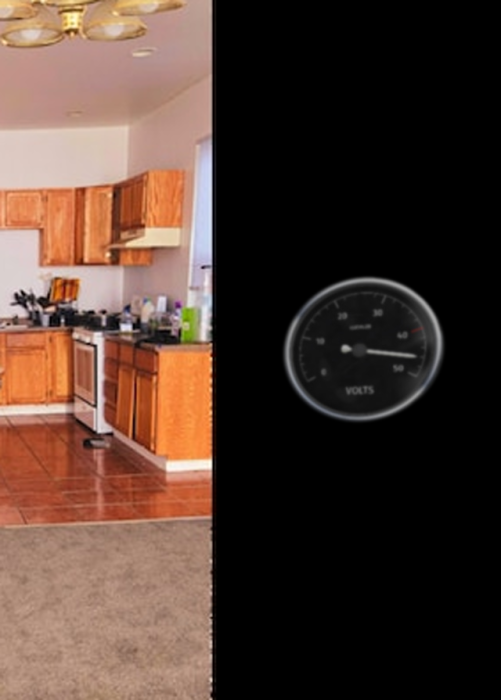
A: 46 V
